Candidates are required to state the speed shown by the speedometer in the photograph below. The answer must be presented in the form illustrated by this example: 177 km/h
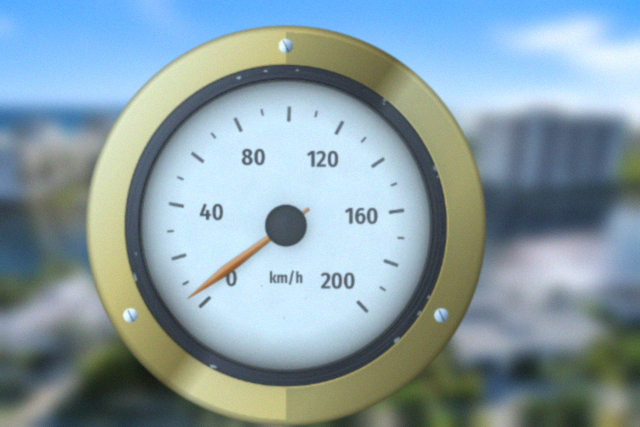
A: 5 km/h
